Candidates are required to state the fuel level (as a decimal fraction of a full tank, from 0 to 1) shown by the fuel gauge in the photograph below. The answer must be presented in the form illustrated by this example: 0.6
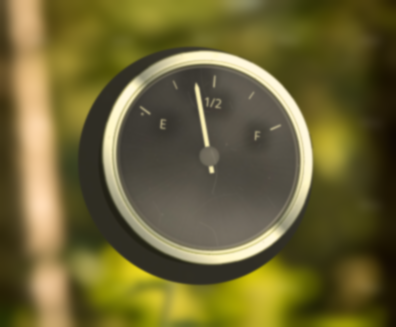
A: 0.375
